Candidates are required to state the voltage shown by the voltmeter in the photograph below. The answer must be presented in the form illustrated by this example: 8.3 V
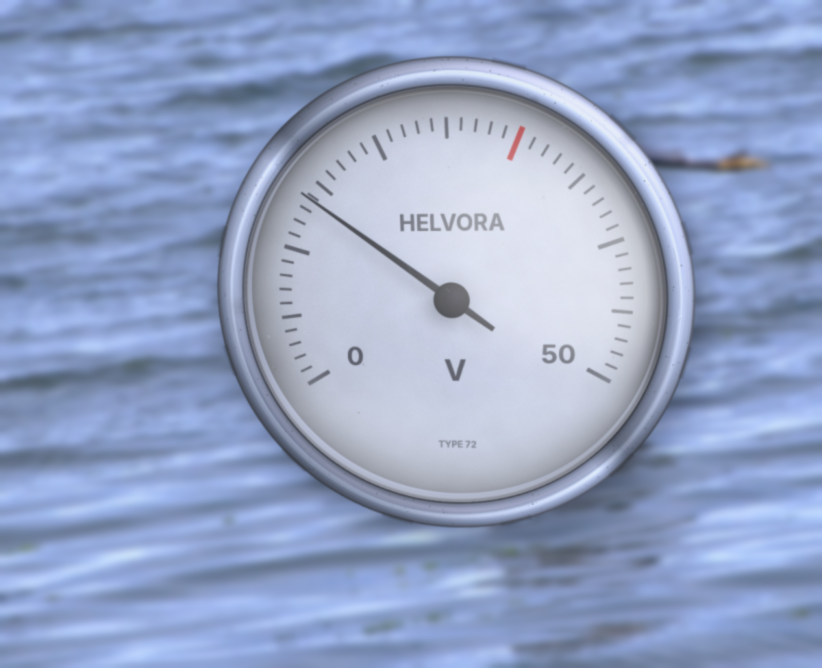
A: 14 V
